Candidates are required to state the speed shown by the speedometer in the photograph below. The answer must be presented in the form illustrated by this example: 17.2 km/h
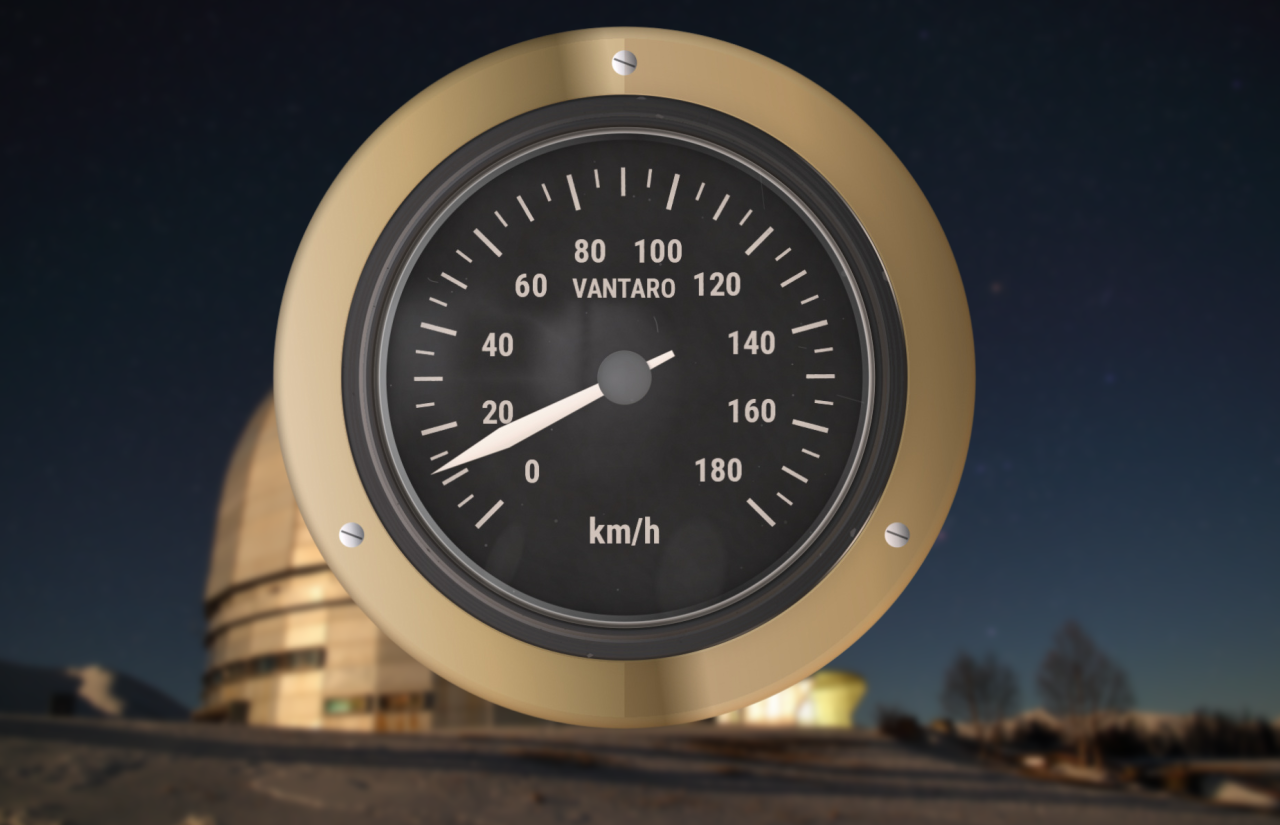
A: 12.5 km/h
